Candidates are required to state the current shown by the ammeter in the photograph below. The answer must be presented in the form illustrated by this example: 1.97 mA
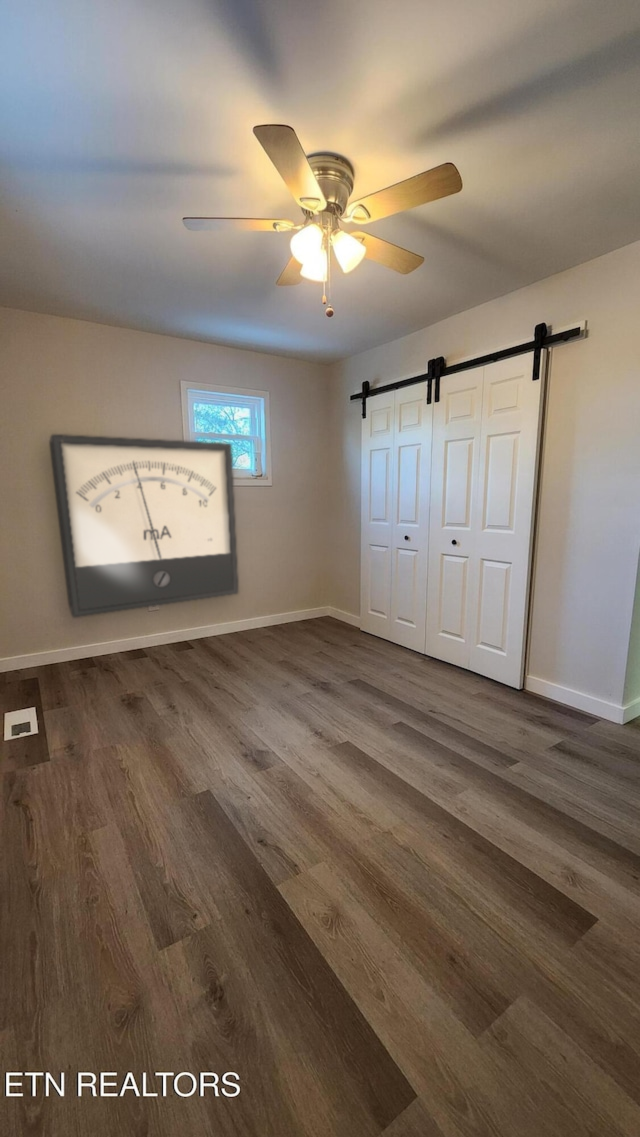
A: 4 mA
